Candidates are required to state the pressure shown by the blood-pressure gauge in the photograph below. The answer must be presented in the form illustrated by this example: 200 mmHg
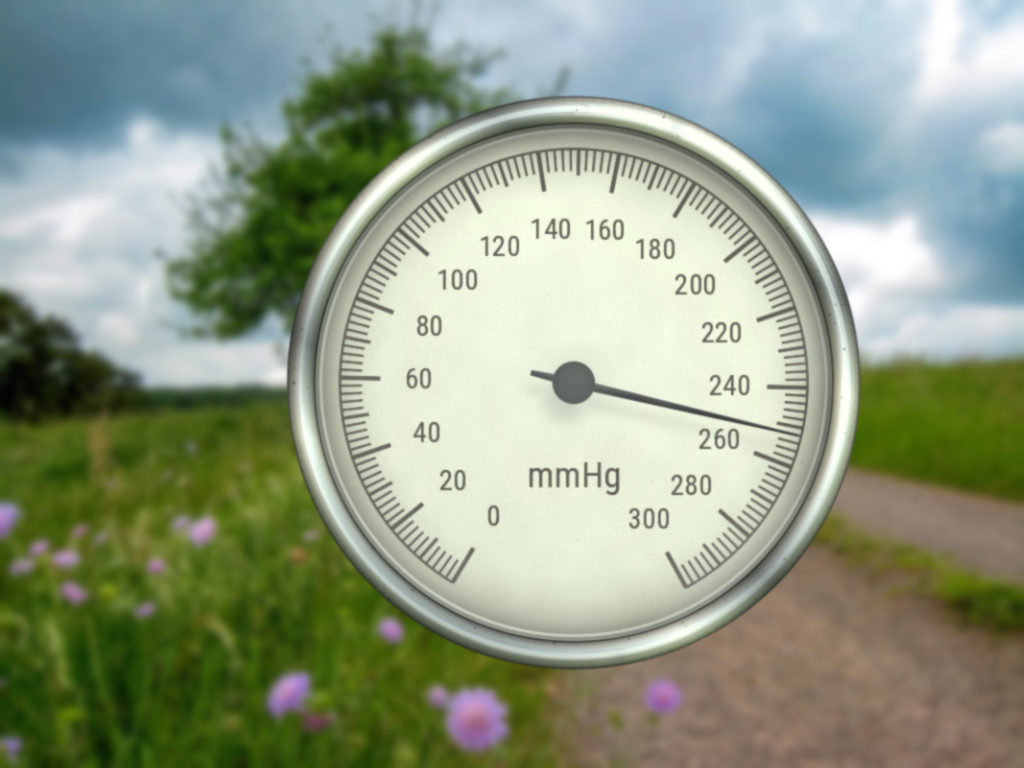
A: 252 mmHg
